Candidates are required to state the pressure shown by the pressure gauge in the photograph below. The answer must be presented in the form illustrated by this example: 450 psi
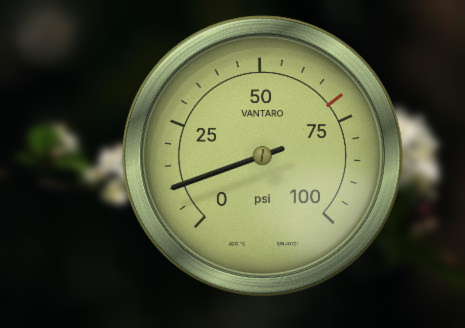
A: 10 psi
